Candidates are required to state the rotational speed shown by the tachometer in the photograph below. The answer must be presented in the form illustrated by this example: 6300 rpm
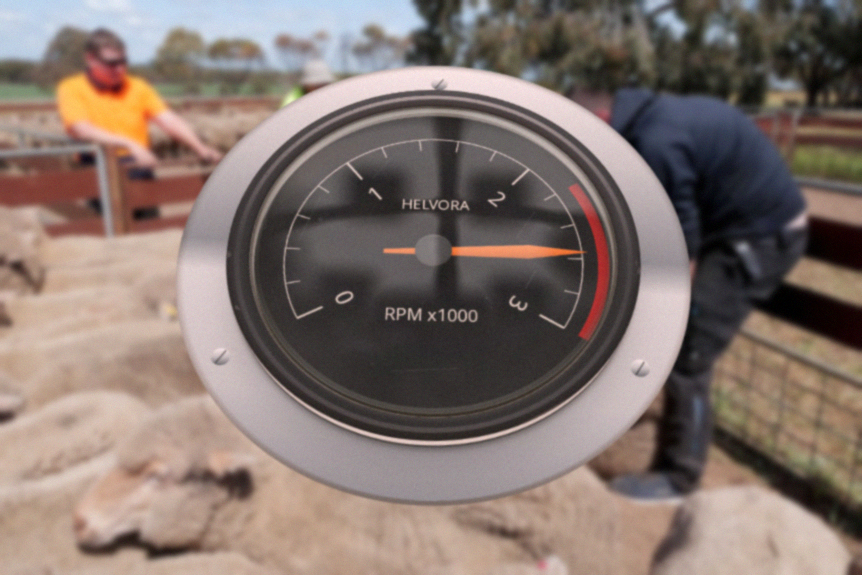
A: 2600 rpm
